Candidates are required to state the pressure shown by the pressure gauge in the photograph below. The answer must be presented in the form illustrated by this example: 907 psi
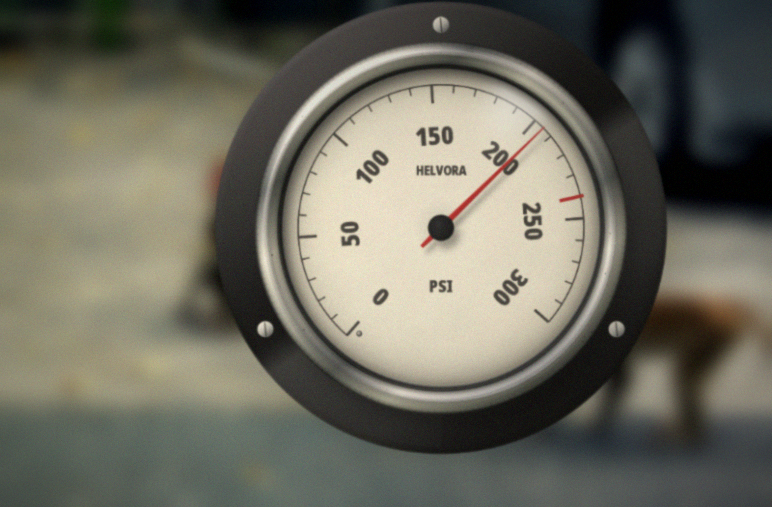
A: 205 psi
